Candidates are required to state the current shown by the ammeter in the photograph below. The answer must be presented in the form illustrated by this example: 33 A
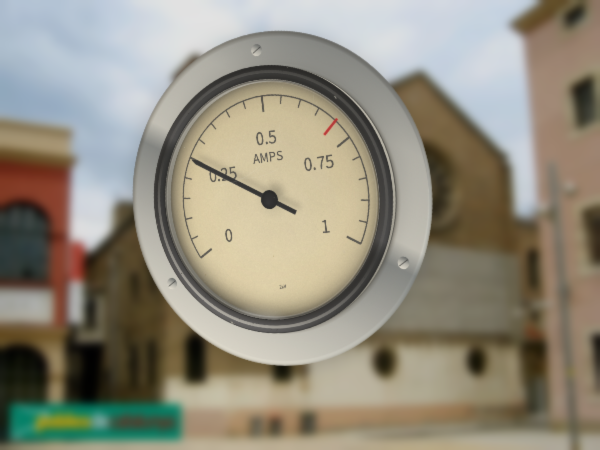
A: 0.25 A
